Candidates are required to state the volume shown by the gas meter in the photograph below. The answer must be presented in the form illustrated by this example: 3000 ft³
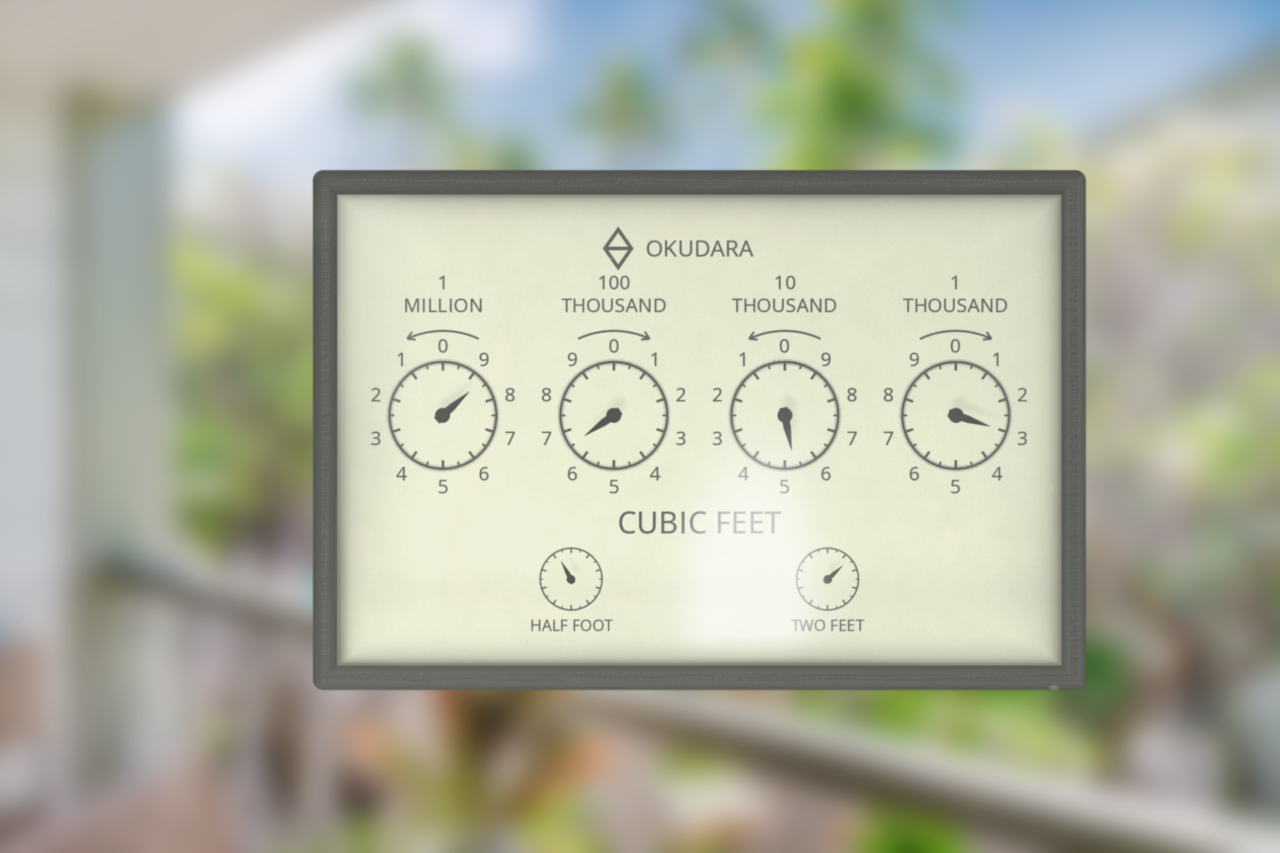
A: 865300 ft³
